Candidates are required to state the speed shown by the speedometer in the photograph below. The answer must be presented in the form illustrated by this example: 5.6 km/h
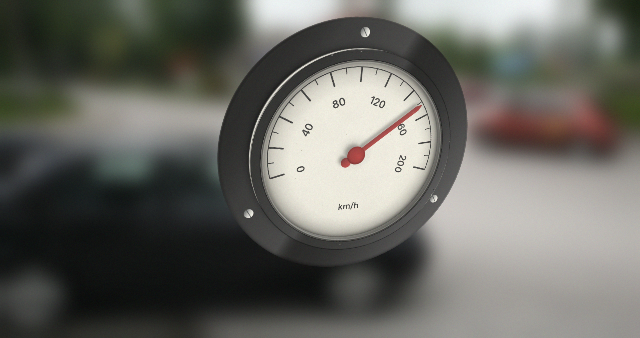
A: 150 km/h
